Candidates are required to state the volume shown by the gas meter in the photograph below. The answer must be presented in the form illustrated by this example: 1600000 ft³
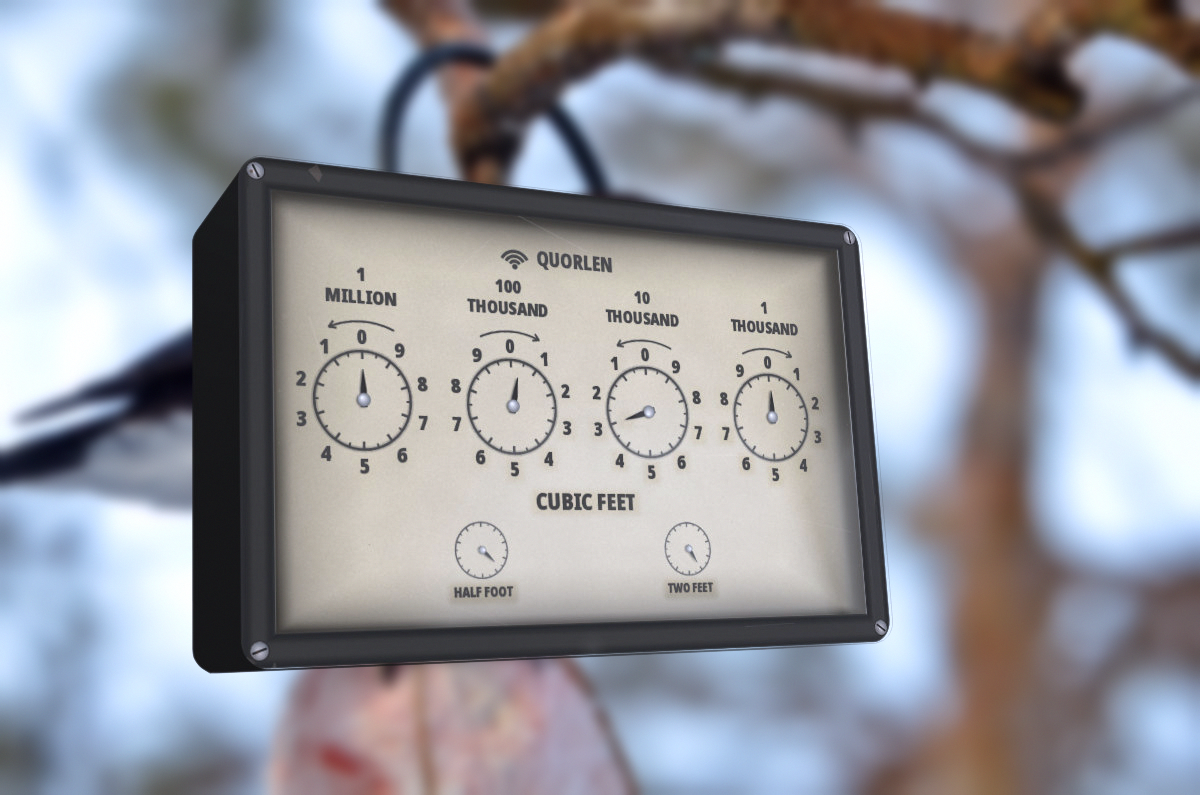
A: 3000 ft³
